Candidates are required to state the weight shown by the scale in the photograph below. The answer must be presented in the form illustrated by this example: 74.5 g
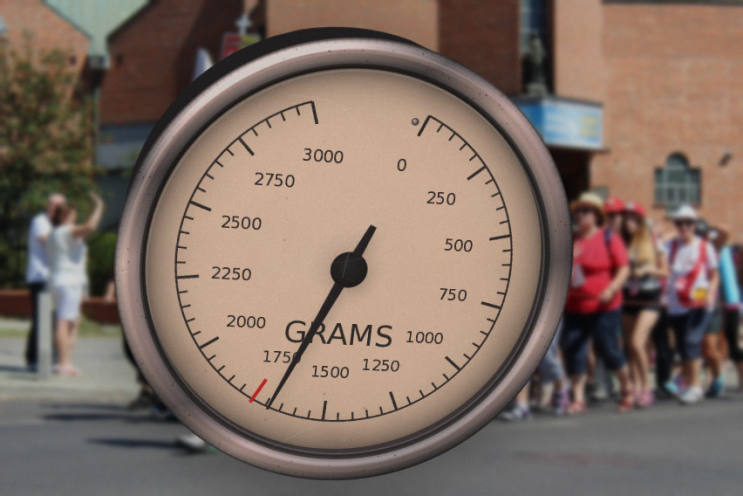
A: 1700 g
